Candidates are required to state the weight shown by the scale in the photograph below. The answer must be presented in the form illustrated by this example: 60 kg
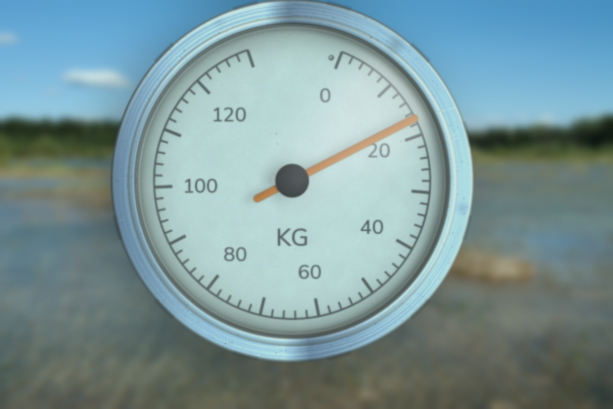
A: 17 kg
